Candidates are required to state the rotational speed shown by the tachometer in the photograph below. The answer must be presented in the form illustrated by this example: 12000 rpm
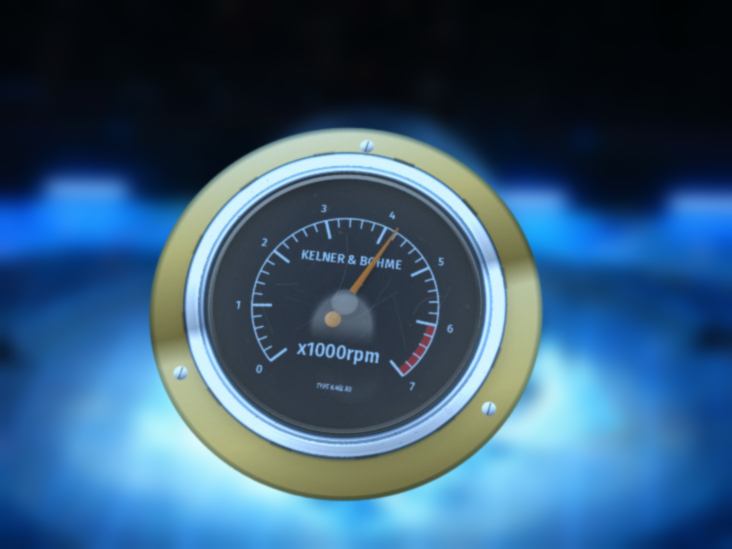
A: 4200 rpm
